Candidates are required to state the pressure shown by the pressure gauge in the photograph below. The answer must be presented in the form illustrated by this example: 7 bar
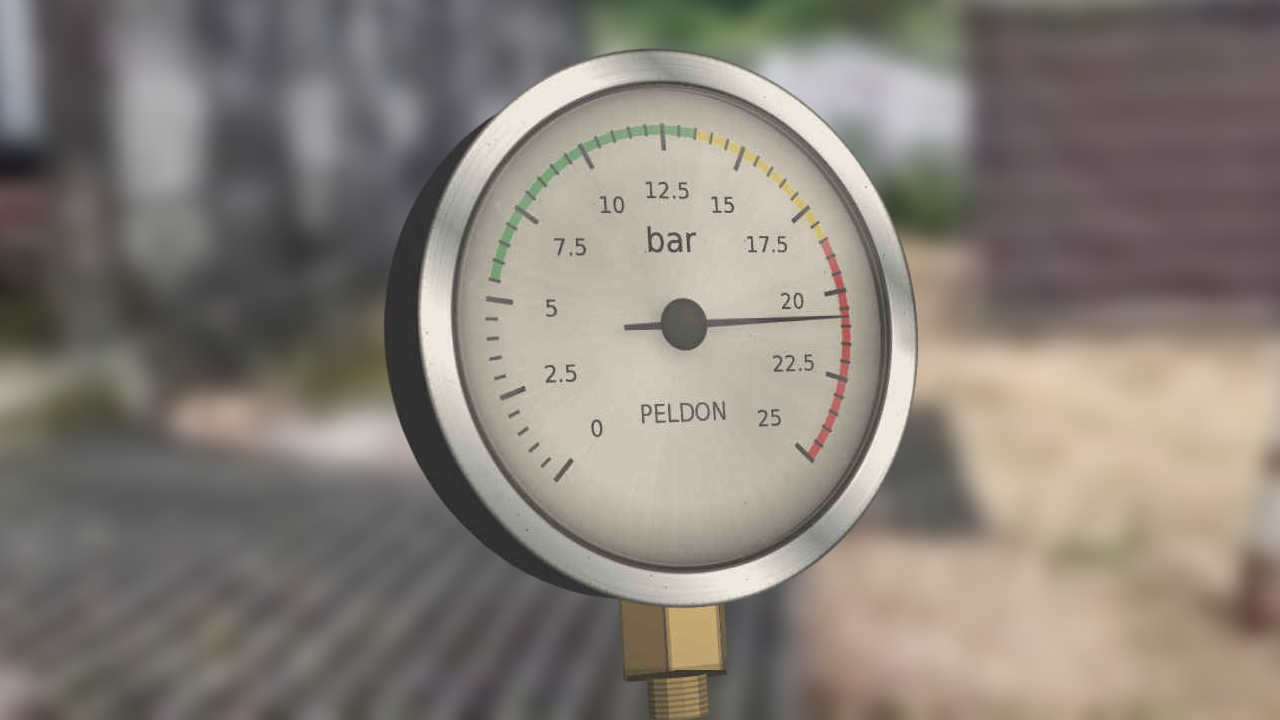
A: 20.75 bar
